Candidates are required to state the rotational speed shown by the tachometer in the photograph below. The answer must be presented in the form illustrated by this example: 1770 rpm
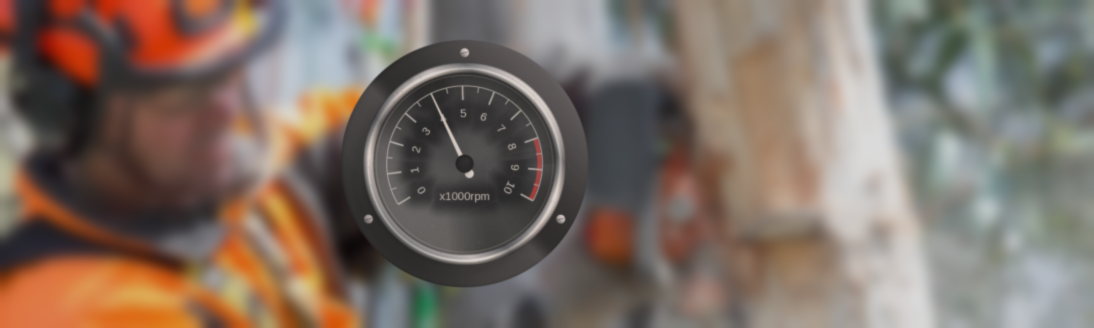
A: 4000 rpm
